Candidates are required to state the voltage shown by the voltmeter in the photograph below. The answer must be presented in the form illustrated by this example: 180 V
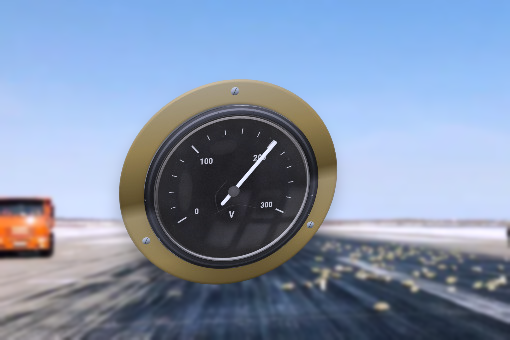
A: 200 V
